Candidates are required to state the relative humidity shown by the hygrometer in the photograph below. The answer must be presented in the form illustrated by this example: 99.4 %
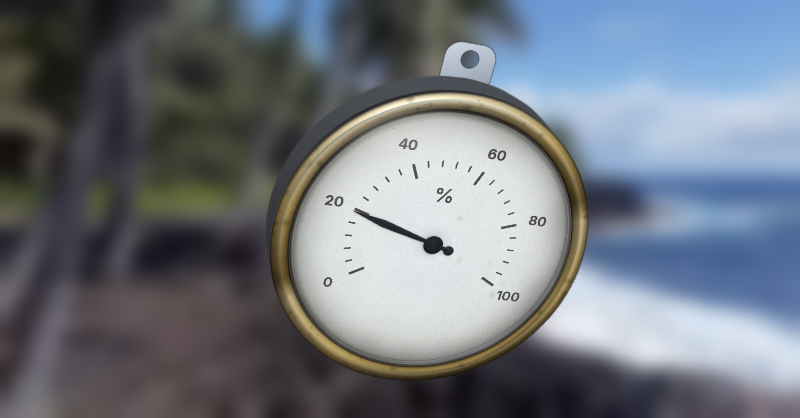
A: 20 %
